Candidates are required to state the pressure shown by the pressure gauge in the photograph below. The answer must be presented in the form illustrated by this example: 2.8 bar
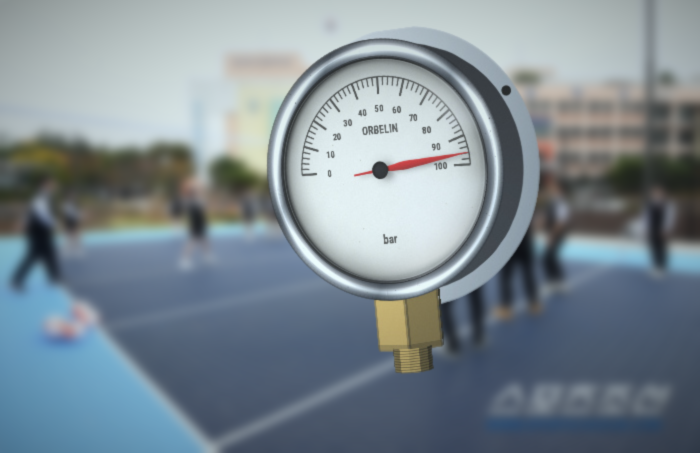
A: 96 bar
